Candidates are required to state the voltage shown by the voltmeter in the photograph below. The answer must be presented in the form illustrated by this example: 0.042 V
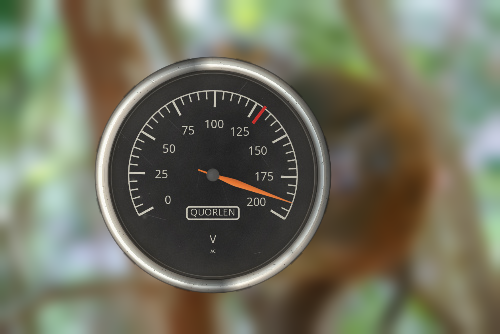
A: 190 V
